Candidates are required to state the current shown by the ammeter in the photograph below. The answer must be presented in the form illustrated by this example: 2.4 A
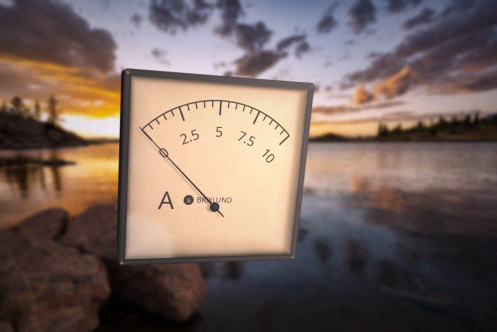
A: 0 A
